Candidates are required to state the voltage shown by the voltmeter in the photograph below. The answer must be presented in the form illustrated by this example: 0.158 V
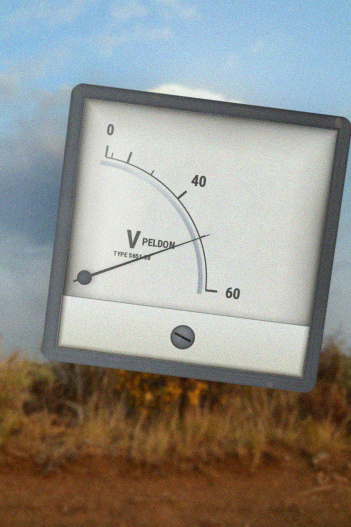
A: 50 V
